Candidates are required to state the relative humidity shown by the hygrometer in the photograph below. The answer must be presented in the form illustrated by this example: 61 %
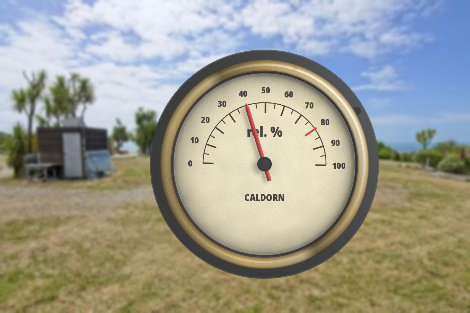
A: 40 %
